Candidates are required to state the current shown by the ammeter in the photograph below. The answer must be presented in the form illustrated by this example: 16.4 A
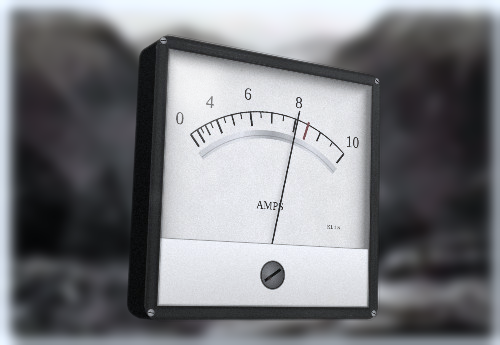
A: 8 A
